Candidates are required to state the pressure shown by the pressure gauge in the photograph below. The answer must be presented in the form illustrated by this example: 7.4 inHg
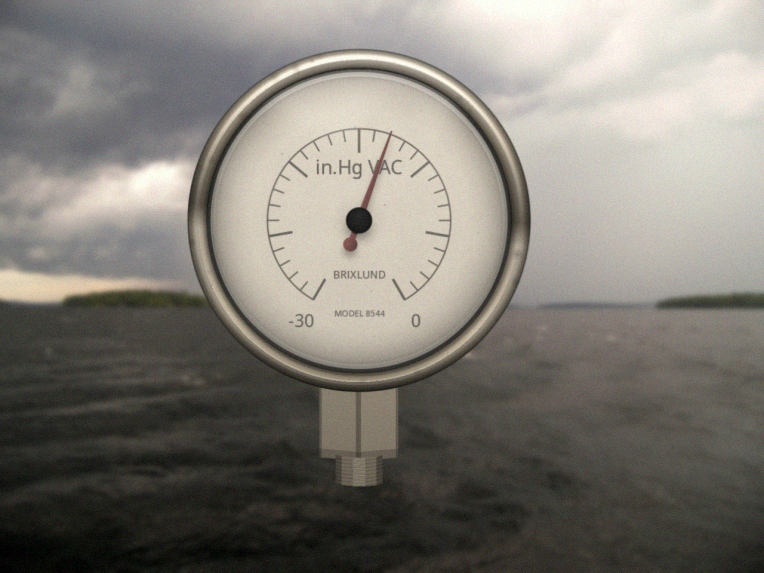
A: -13 inHg
